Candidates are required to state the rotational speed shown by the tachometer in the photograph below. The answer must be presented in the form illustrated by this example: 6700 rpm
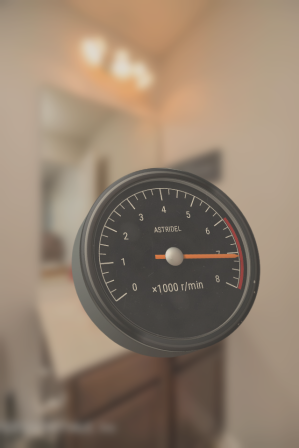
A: 7125 rpm
